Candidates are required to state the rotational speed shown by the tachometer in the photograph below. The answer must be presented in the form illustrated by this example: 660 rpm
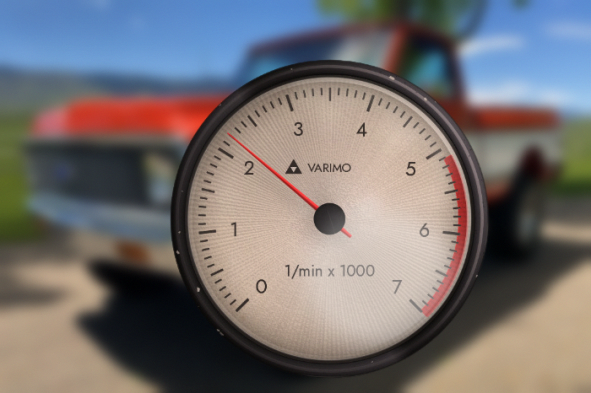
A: 2200 rpm
